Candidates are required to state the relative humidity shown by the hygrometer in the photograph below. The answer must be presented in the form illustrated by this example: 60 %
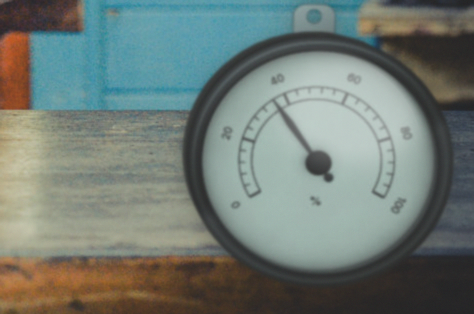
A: 36 %
